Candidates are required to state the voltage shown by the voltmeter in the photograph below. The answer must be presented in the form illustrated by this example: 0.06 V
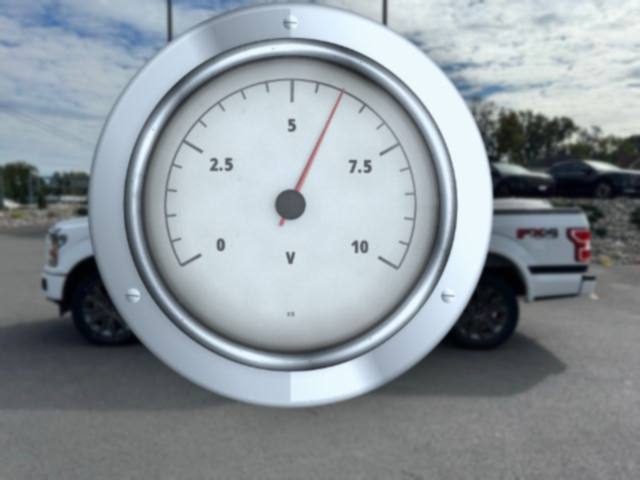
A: 6 V
